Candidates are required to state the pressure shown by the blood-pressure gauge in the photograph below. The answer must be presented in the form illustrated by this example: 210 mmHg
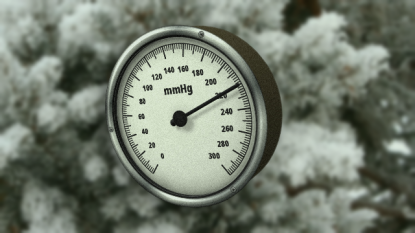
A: 220 mmHg
